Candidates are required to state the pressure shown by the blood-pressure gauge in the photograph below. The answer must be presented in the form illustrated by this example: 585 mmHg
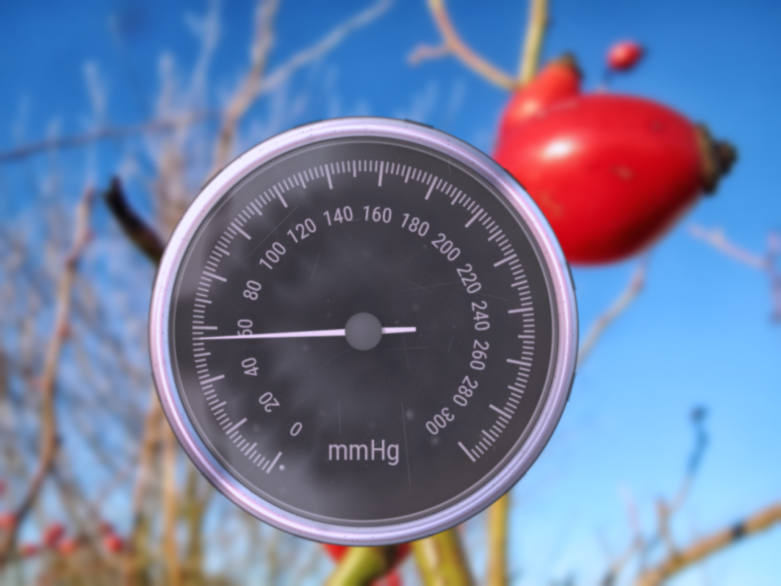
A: 56 mmHg
